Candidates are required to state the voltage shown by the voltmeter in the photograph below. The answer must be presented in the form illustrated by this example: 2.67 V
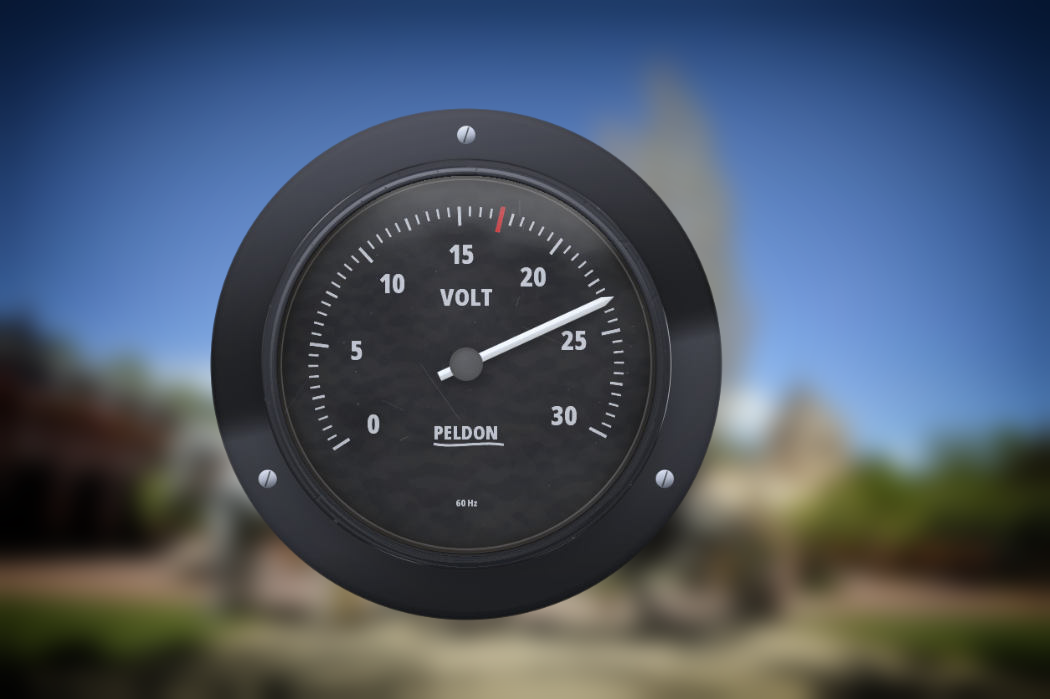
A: 23.5 V
